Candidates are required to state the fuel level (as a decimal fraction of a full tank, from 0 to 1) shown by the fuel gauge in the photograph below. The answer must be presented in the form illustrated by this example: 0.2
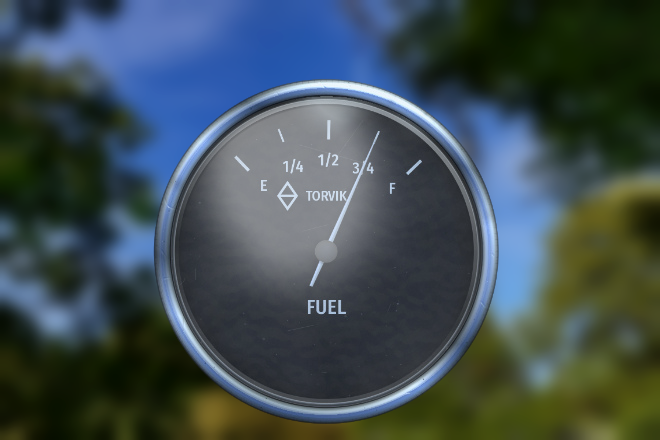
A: 0.75
